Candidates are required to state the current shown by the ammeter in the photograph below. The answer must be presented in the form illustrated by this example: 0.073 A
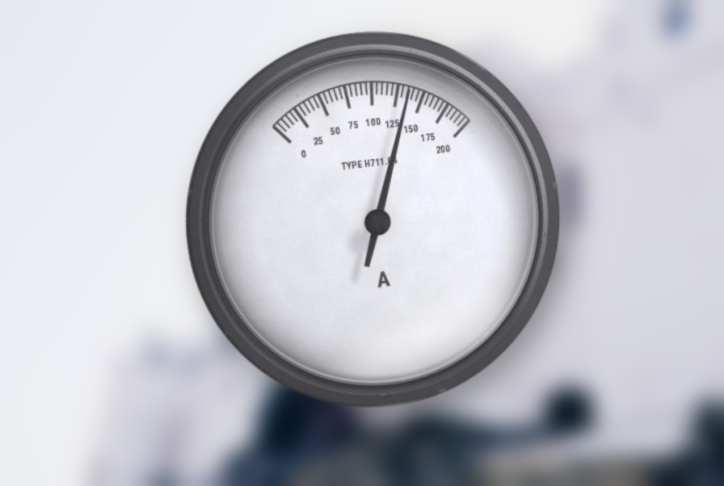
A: 135 A
